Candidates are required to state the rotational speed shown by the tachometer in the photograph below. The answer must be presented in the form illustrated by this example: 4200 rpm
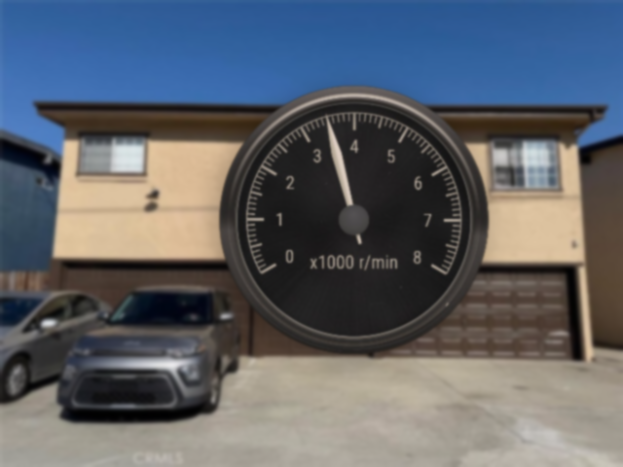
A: 3500 rpm
